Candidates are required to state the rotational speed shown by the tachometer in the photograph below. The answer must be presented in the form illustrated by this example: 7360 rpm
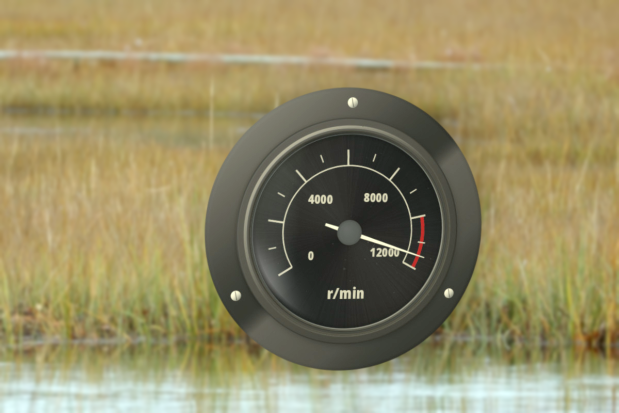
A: 11500 rpm
